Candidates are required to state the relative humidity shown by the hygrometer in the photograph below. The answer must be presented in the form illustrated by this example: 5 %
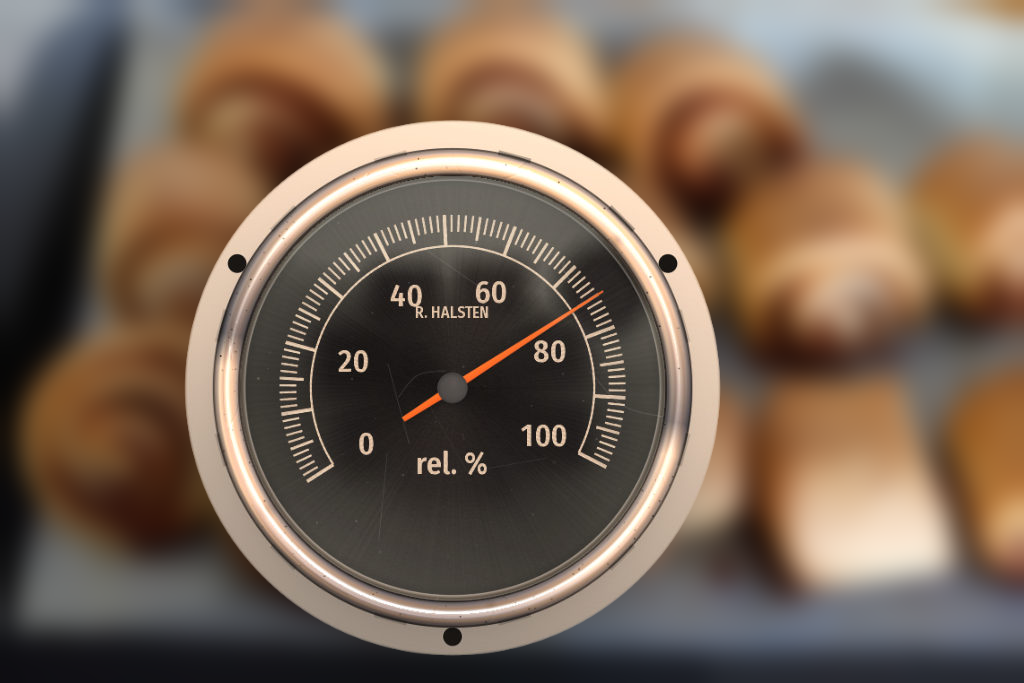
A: 75 %
